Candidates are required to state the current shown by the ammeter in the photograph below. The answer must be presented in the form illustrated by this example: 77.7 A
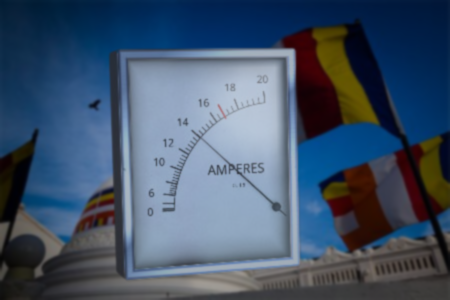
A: 14 A
